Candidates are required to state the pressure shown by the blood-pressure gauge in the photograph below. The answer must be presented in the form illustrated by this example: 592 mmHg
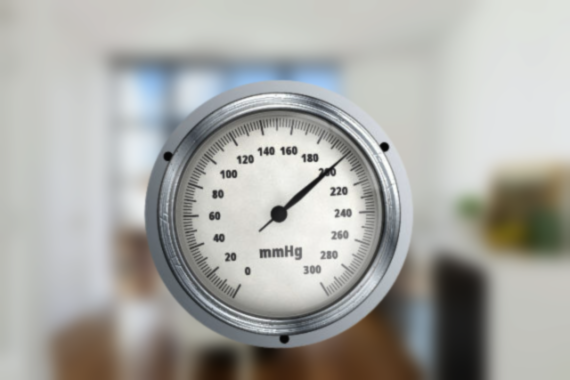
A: 200 mmHg
